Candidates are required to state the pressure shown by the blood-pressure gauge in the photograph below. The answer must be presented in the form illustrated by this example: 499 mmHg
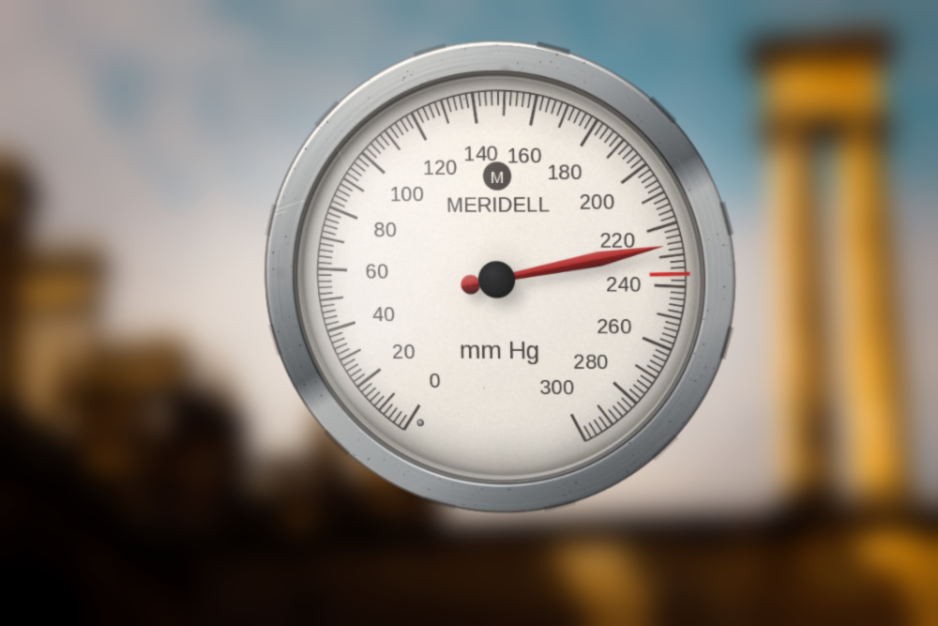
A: 226 mmHg
